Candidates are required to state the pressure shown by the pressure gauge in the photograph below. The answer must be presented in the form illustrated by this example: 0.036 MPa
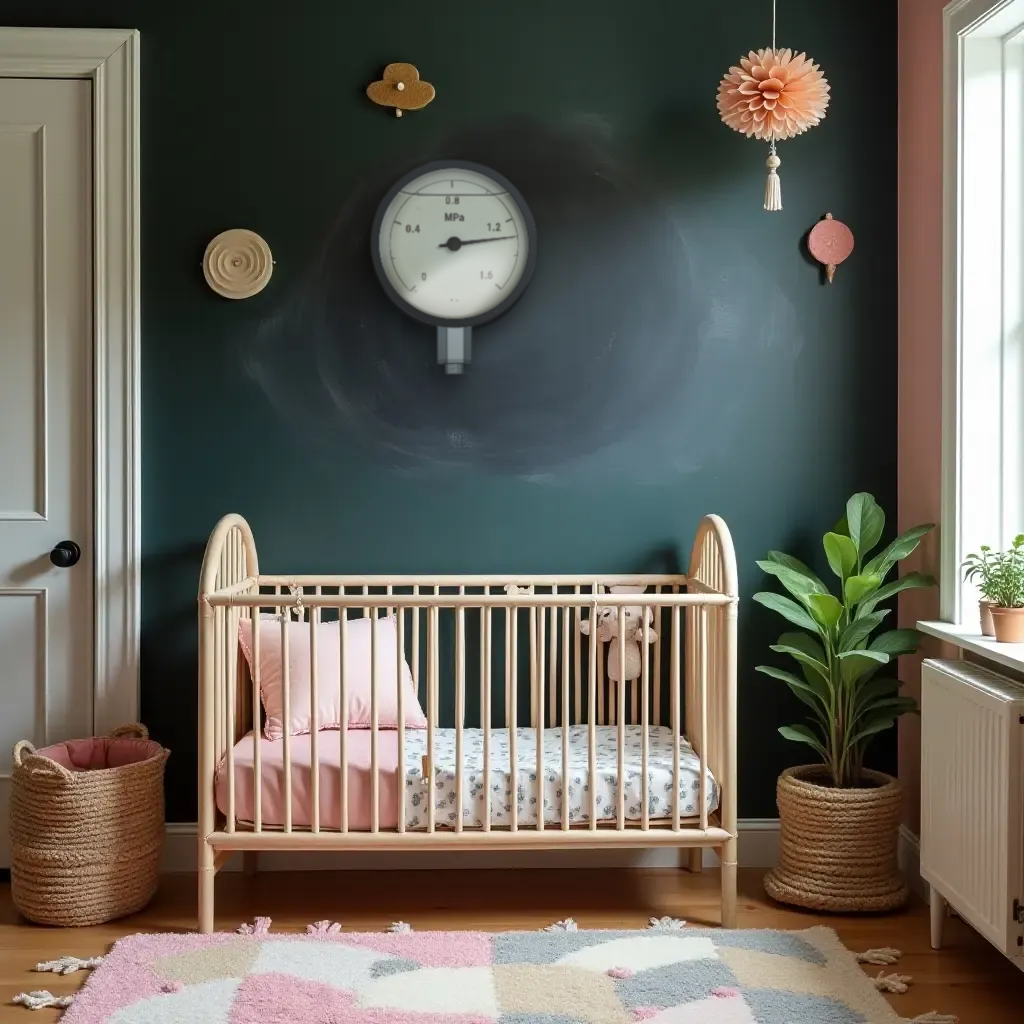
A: 1.3 MPa
